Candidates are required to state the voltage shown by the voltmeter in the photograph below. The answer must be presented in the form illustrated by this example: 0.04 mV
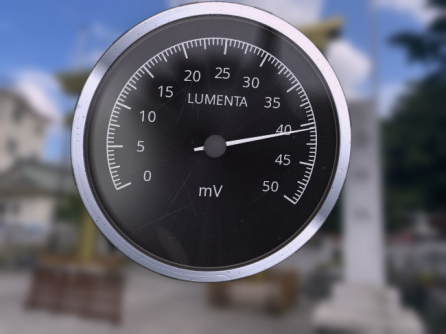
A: 40.5 mV
